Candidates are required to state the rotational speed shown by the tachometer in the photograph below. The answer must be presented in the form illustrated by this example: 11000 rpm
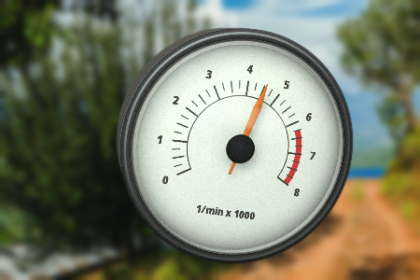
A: 4500 rpm
